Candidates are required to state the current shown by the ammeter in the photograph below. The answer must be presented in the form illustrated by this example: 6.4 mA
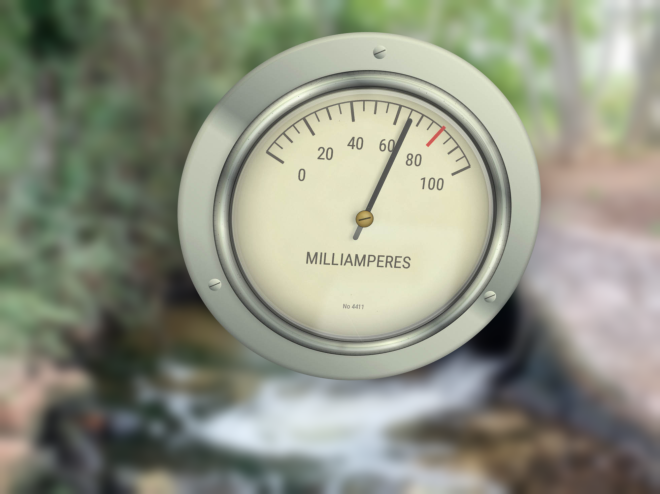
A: 65 mA
